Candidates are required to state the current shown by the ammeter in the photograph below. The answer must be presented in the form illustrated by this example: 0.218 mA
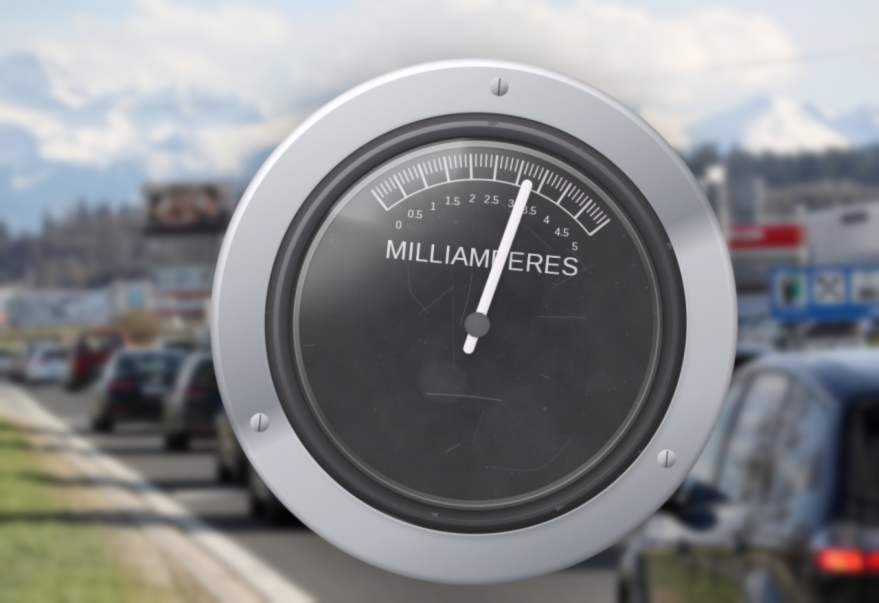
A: 3.2 mA
